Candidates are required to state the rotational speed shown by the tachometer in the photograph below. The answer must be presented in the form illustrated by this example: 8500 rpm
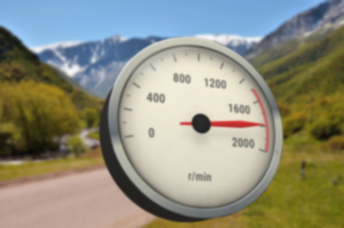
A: 1800 rpm
